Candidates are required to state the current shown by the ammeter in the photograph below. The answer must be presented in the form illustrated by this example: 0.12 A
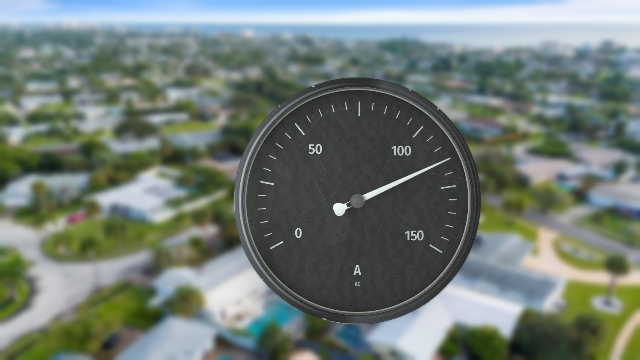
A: 115 A
